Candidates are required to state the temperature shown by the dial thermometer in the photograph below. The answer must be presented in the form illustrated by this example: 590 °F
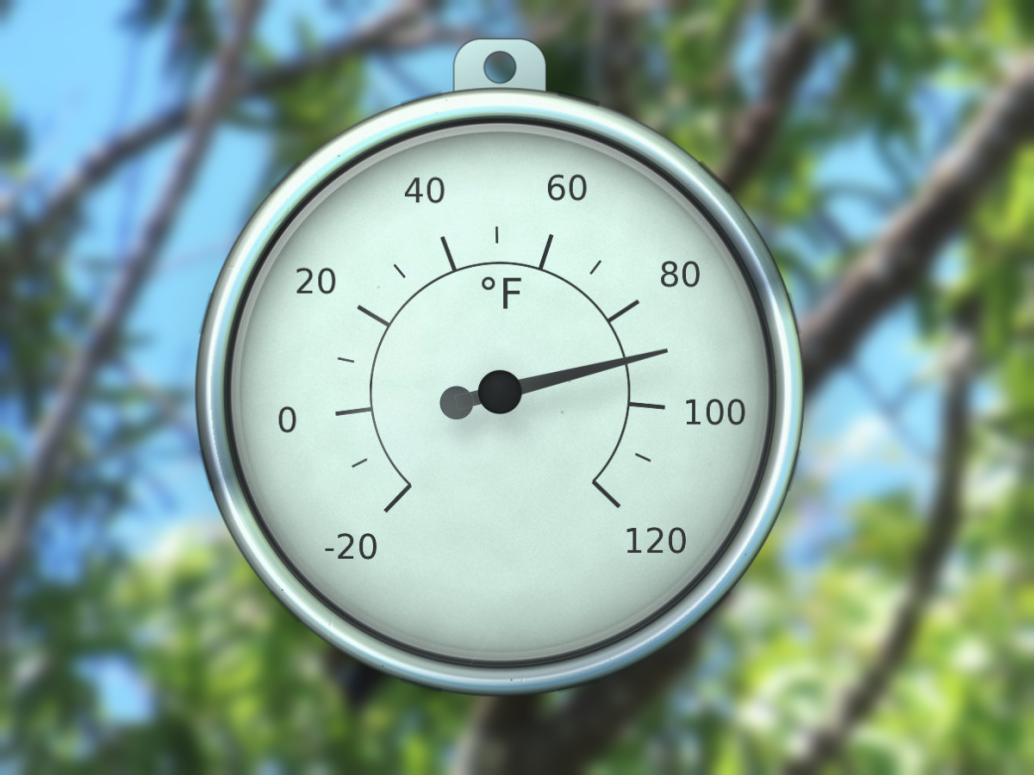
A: 90 °F
